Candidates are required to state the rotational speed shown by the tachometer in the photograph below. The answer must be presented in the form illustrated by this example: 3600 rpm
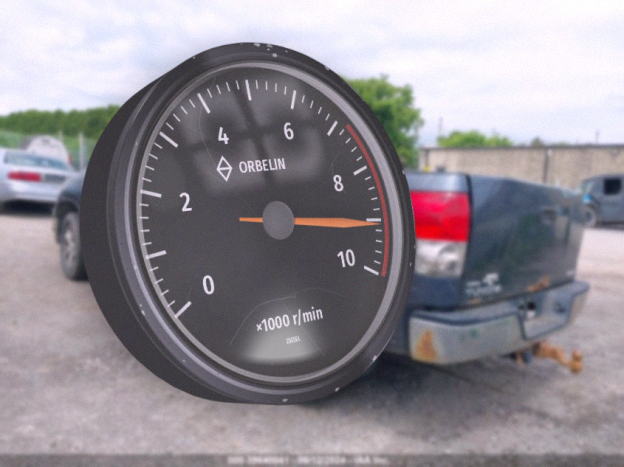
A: 9100 rpm
